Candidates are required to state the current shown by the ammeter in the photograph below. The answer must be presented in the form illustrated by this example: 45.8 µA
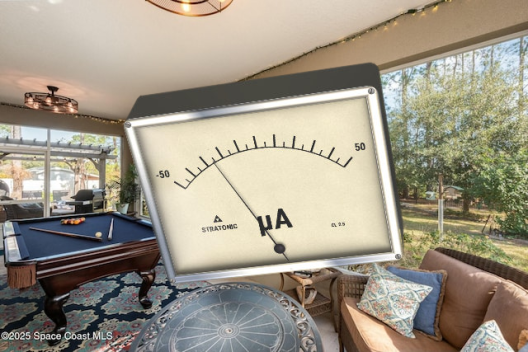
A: -25 µA
